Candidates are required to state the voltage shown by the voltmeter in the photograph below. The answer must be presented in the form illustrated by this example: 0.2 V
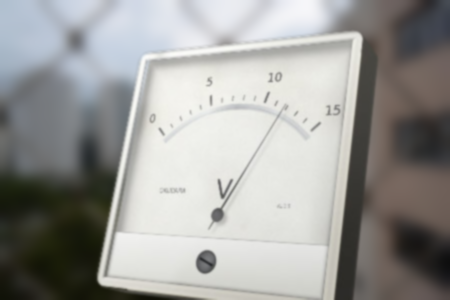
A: 12 V
